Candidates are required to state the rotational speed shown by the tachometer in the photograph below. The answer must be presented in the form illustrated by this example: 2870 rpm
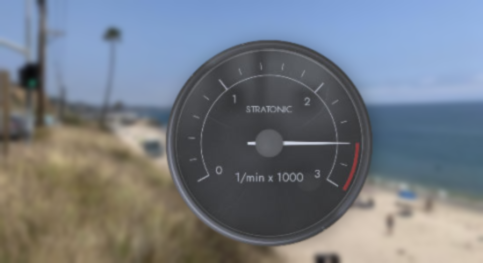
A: 2600 rpm
